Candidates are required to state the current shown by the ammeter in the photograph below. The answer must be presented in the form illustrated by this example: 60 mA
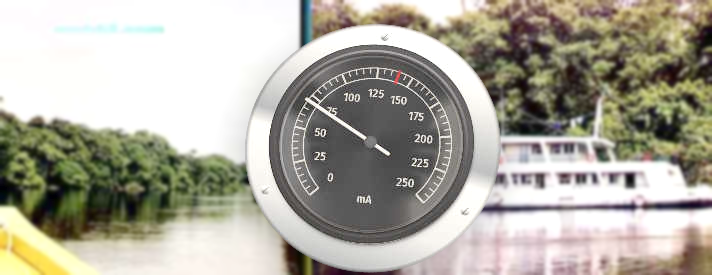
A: 70 mA
